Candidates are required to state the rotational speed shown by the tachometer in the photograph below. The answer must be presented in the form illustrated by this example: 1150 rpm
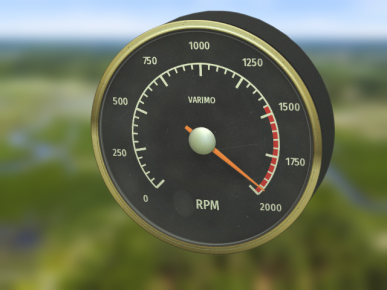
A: 1950 rpm
